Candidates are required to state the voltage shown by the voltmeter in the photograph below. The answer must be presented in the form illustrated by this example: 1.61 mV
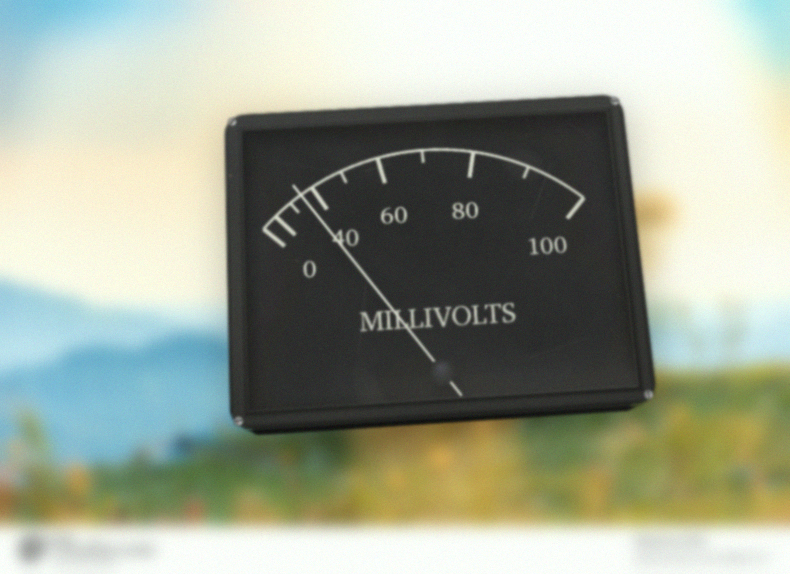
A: 35 mV
